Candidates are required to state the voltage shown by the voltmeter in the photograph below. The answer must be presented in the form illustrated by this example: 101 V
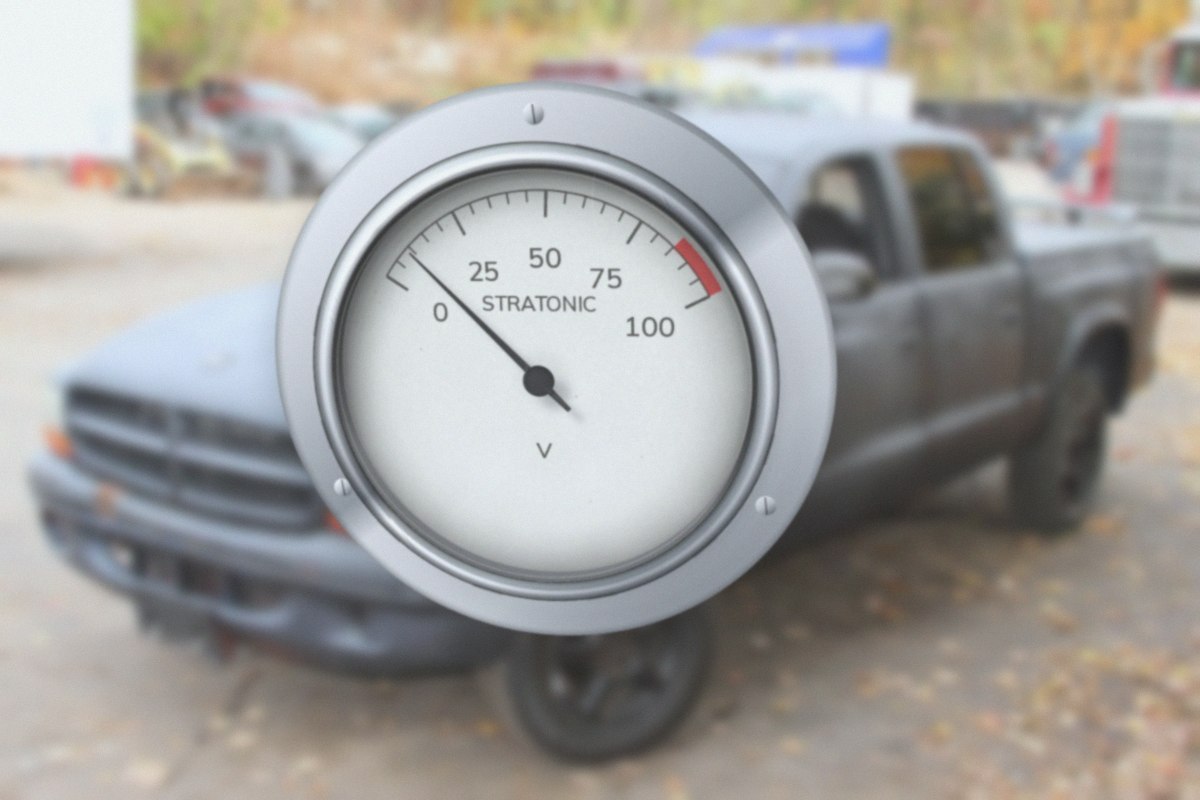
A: 10 V
